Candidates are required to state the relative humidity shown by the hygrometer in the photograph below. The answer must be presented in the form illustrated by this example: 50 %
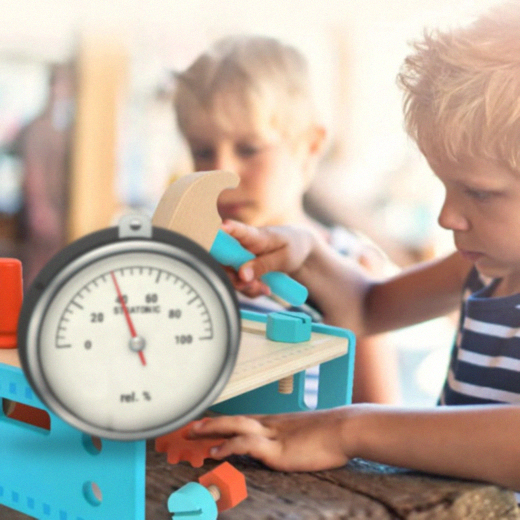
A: 40 %
